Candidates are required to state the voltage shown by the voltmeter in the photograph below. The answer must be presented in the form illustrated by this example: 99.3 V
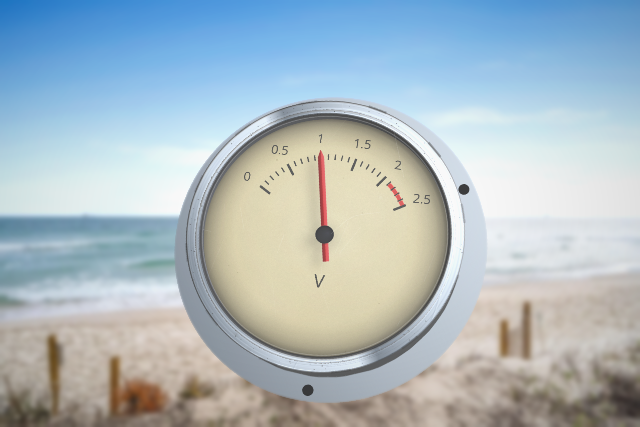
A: 1 V
